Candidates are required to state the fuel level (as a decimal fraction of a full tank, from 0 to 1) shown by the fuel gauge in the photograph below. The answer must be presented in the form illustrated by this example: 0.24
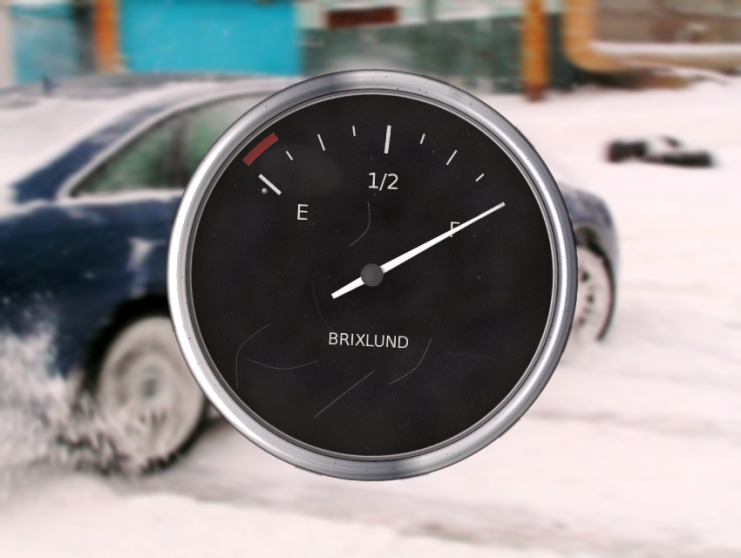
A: 1
